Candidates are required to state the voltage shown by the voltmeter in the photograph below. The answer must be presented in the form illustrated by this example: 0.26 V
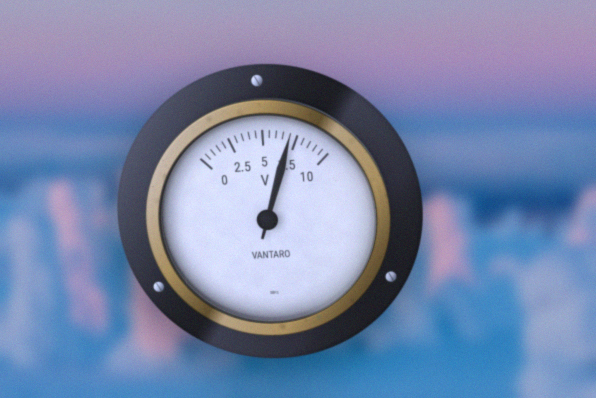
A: 7 V
